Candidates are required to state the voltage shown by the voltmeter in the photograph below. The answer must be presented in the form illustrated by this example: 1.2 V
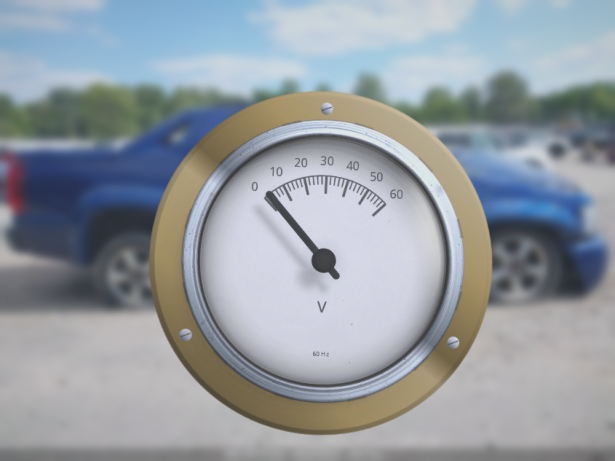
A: 2 V
